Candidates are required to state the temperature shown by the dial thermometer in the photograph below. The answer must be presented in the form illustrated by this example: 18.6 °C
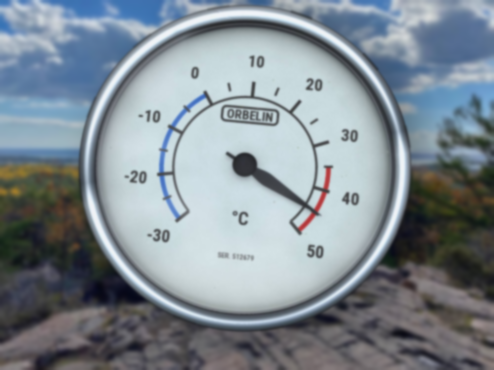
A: 45 °C
